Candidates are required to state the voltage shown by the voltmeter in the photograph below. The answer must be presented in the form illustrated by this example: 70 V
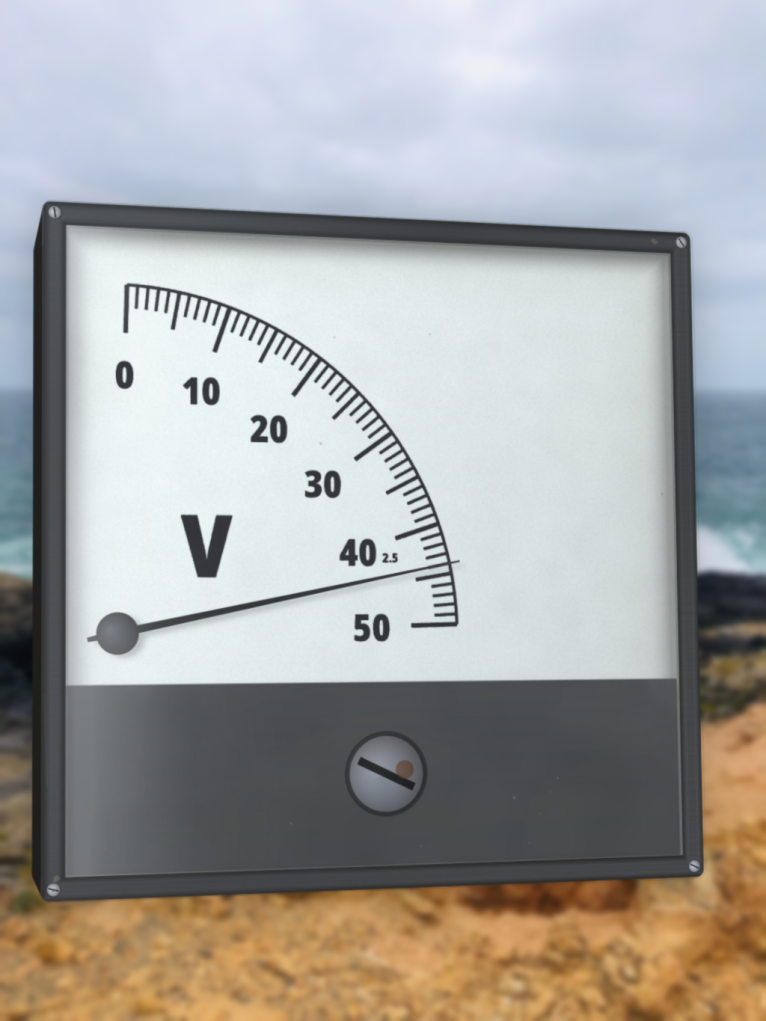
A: 44 V
